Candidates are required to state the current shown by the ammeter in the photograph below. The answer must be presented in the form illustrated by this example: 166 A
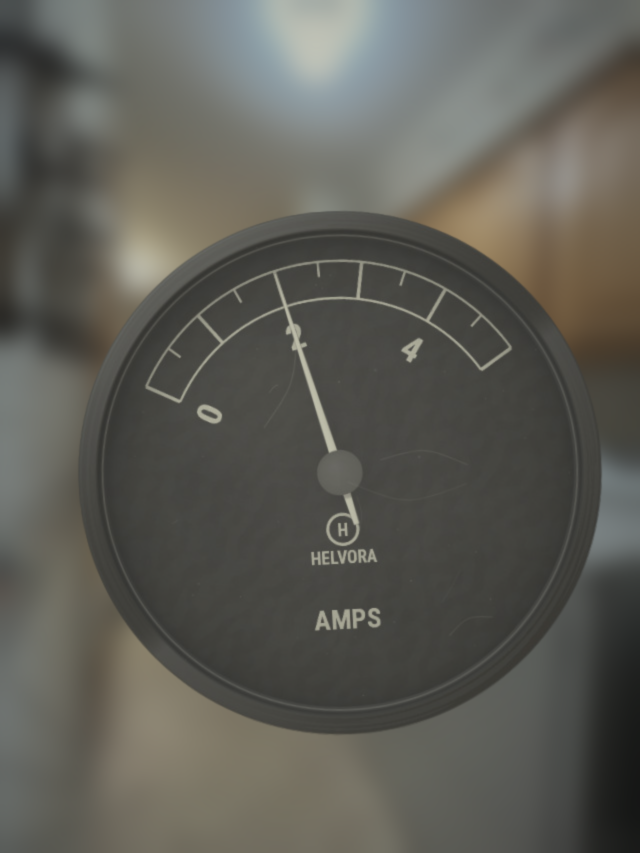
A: 2 A
